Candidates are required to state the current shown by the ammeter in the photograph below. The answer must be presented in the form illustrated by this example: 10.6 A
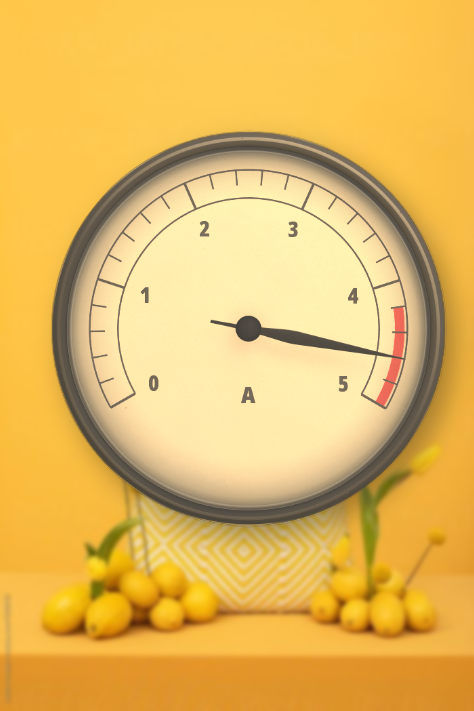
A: 4.6 A
